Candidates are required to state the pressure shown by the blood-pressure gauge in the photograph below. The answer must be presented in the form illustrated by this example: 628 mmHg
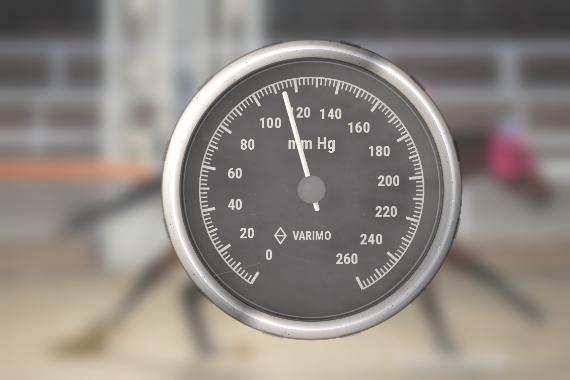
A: 114 mmHg
